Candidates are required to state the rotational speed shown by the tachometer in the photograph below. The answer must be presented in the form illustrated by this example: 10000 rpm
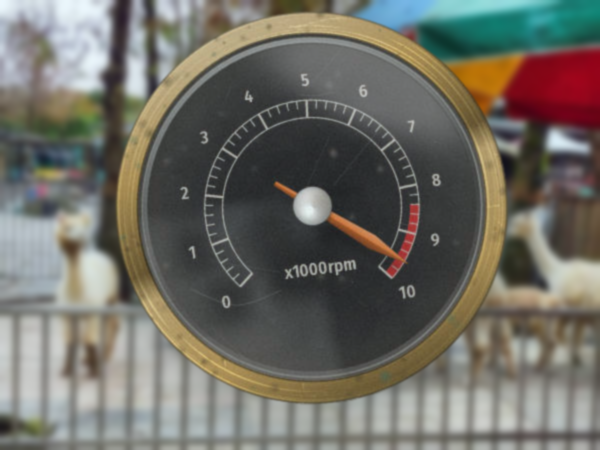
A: 9600 rpm
